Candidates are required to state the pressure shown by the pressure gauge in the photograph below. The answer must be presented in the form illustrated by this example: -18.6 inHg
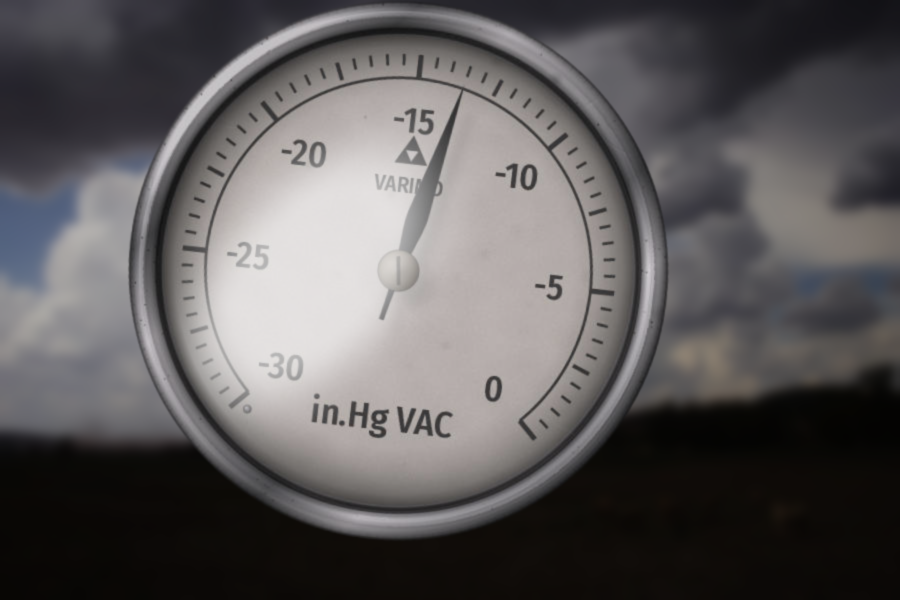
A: -13.5 inHg
